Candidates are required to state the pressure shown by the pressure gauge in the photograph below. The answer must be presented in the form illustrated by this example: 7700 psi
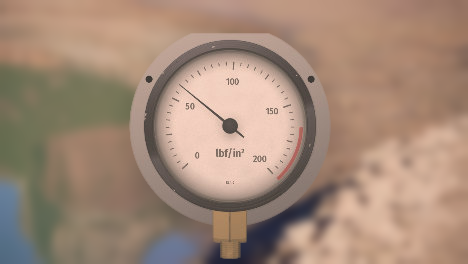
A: 60 psi
